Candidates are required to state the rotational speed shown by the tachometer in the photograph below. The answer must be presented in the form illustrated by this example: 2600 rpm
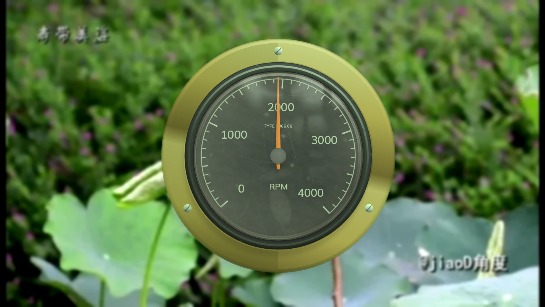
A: 1950 rpm
